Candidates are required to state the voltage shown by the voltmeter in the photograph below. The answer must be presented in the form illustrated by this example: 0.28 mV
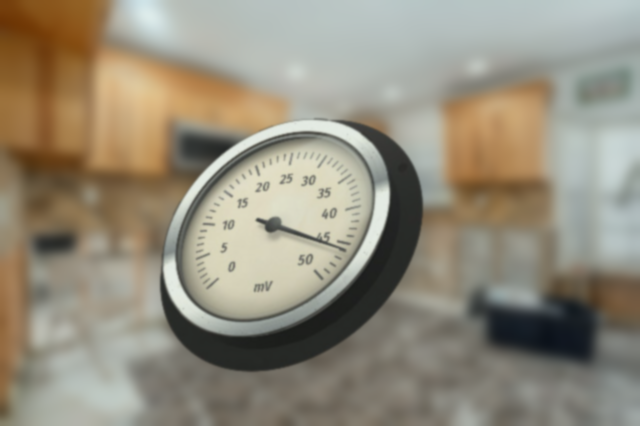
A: 46 mV
